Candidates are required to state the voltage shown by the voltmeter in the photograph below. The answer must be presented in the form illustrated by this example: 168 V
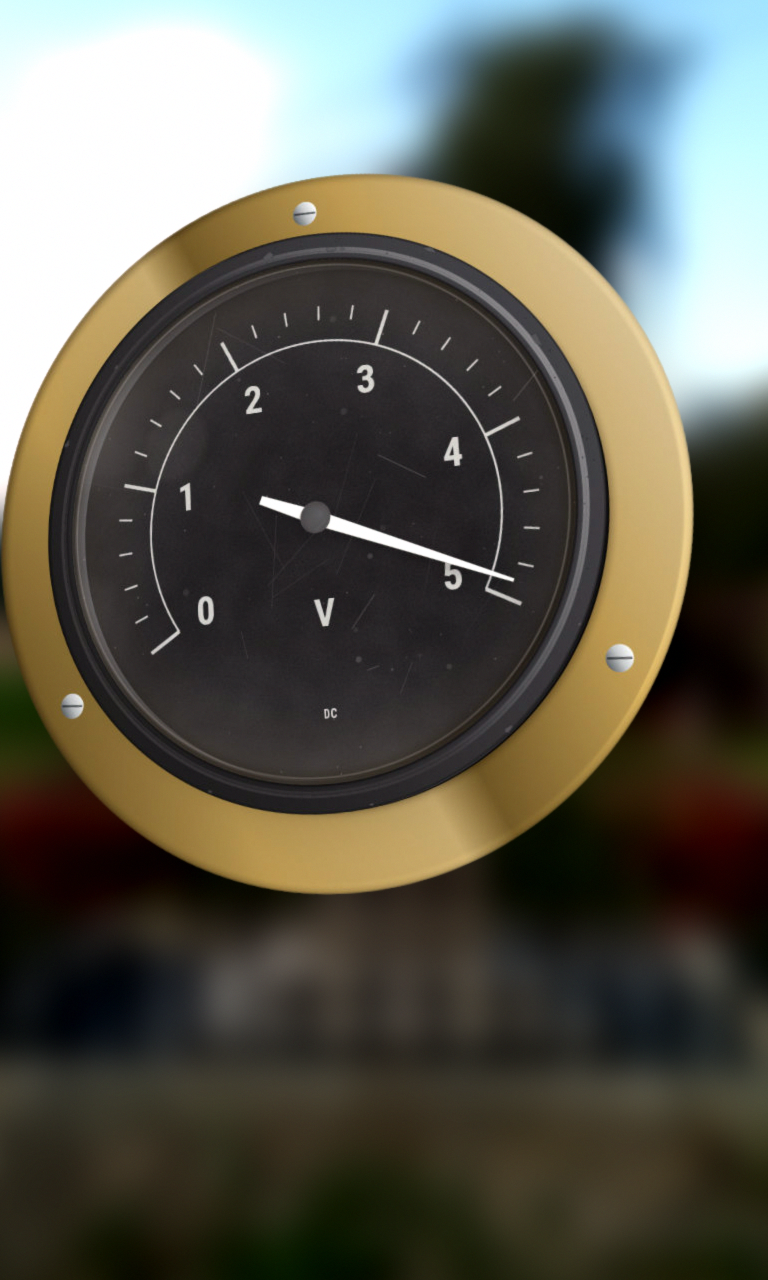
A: 4.9 V
